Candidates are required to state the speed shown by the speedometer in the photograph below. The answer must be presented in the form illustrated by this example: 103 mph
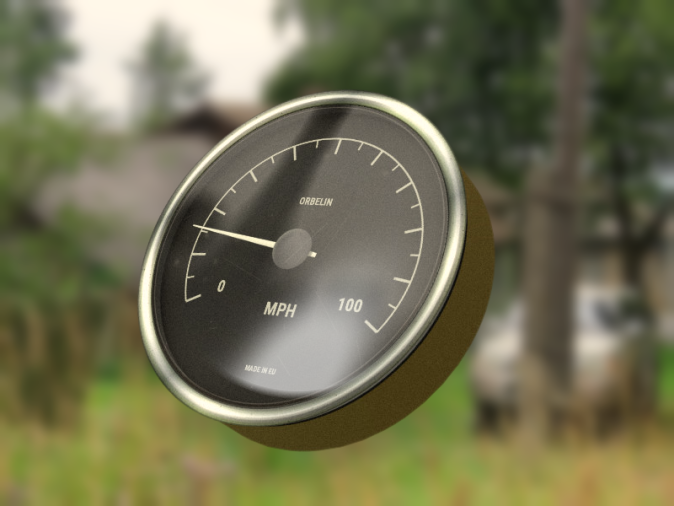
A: 15 mph
